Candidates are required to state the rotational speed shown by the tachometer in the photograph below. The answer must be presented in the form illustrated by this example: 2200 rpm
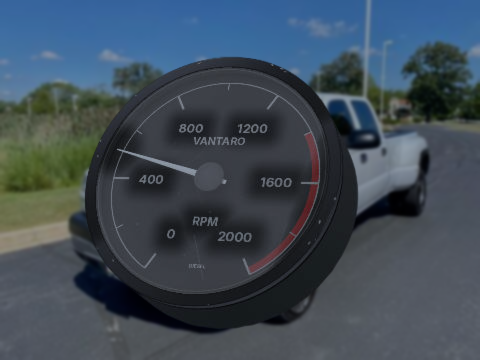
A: 500 rpm
